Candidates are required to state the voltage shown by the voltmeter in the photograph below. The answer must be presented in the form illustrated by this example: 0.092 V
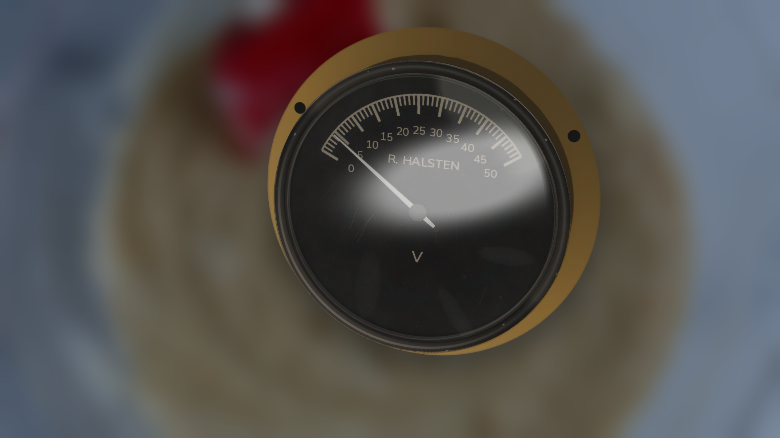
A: 5 V
